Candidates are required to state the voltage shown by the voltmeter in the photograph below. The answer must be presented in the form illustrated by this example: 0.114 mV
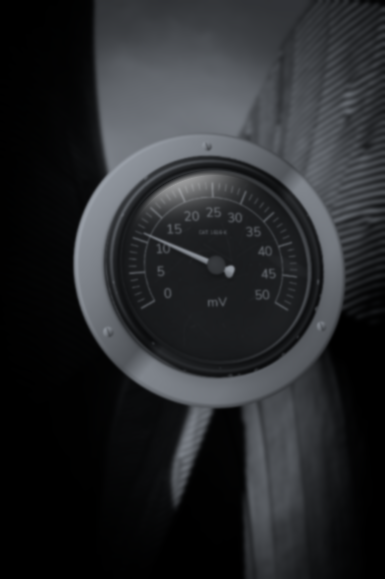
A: 11 mV
